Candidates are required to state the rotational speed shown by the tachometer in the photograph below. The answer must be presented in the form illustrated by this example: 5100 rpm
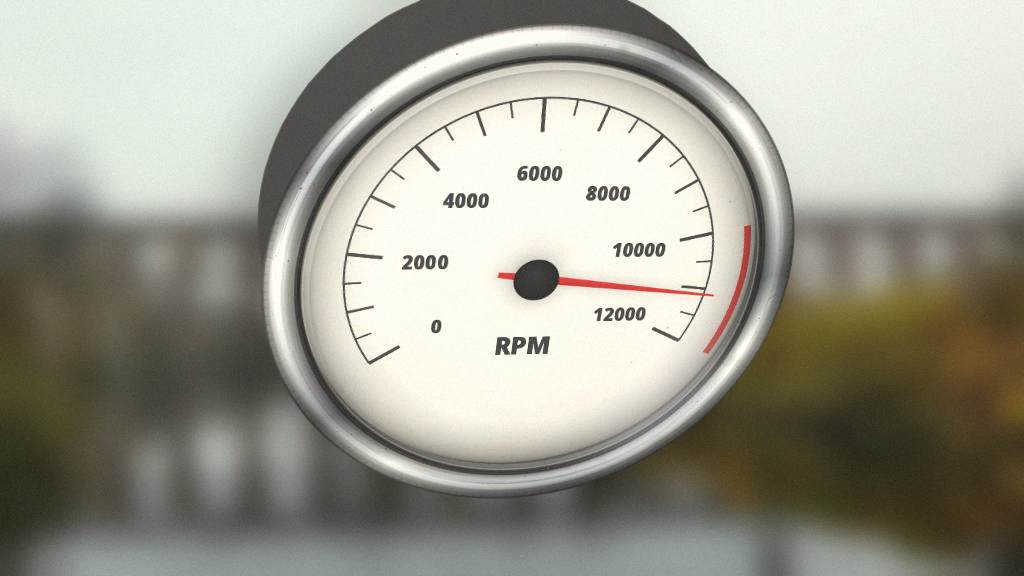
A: 11000 rpm
